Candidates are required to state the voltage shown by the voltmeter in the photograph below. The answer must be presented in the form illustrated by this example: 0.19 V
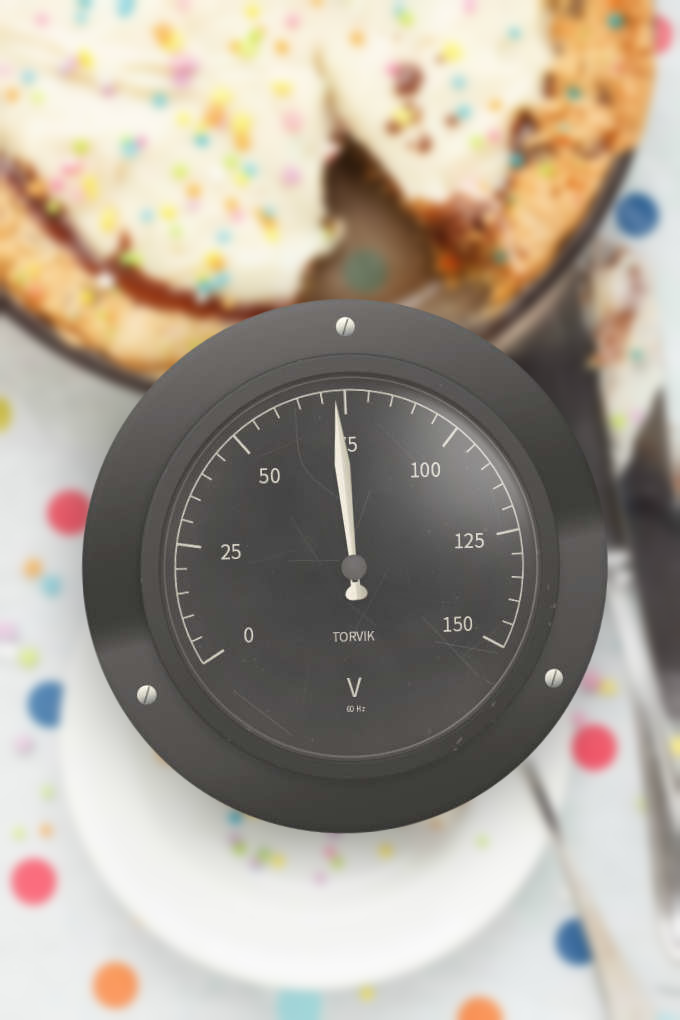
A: 72.5 V
